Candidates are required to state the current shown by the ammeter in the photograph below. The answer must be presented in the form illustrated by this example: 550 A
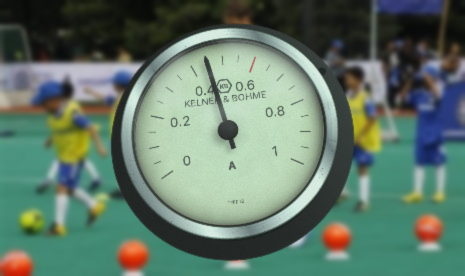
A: 0.45 A
